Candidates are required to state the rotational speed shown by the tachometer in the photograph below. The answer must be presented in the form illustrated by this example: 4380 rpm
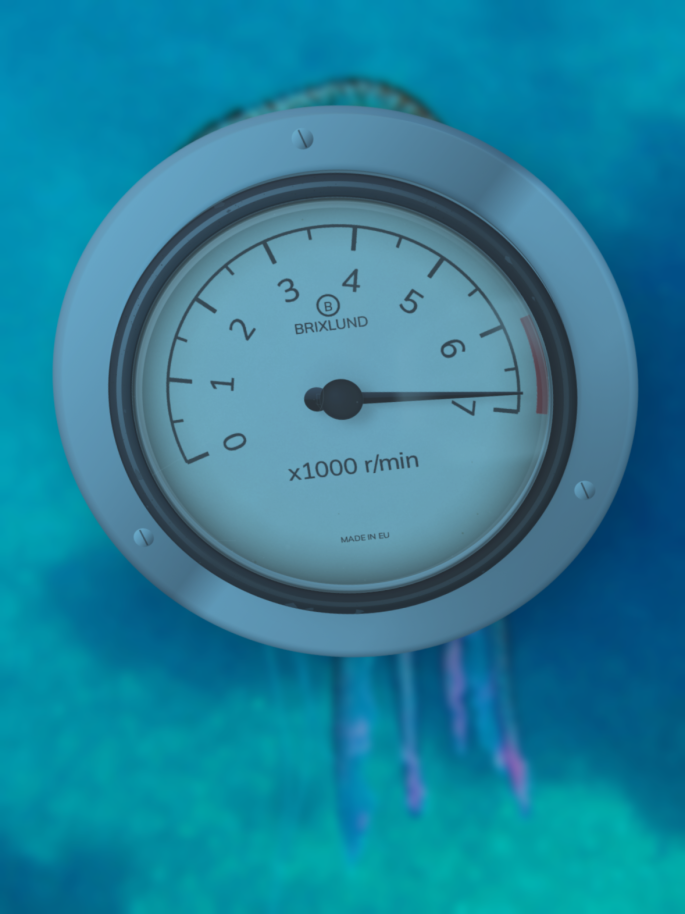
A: 6750 rpm
